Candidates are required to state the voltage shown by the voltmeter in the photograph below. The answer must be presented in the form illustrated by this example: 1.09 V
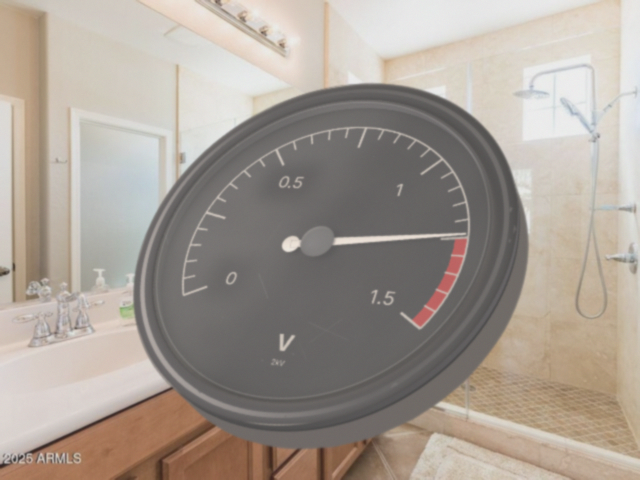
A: 1.25 V
